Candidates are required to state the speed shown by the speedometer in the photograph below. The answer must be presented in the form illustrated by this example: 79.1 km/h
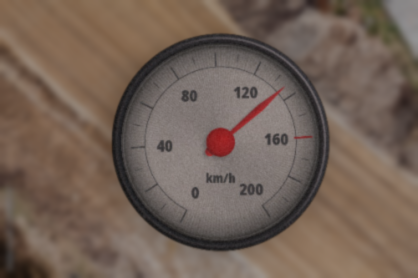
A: 135 km/h
